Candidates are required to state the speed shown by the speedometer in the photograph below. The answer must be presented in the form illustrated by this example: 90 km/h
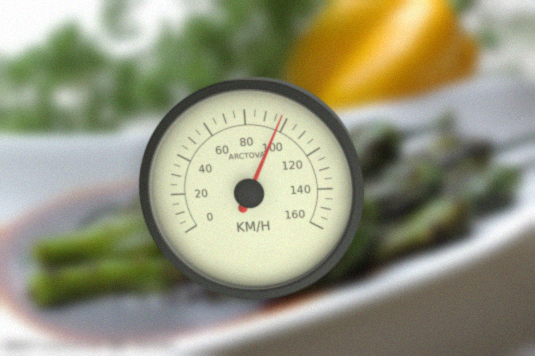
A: 97.5 km/h
